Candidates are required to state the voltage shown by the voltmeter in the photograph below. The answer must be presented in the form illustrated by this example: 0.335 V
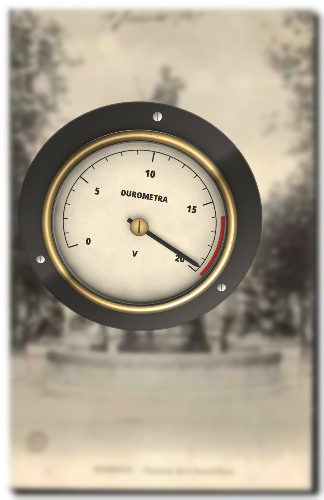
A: 19.5 V
